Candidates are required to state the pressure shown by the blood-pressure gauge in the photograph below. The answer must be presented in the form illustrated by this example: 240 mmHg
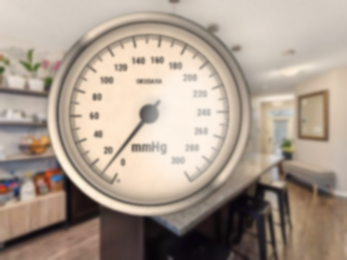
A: 10 mmHg
